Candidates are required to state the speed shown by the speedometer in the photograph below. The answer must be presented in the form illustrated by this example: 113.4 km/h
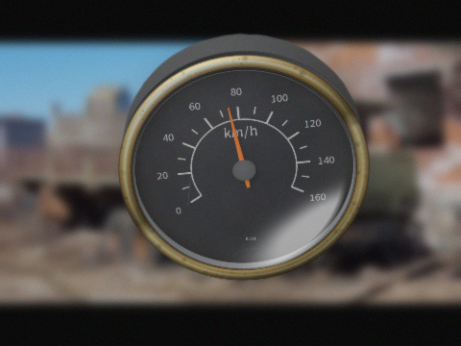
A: 75 km/h
